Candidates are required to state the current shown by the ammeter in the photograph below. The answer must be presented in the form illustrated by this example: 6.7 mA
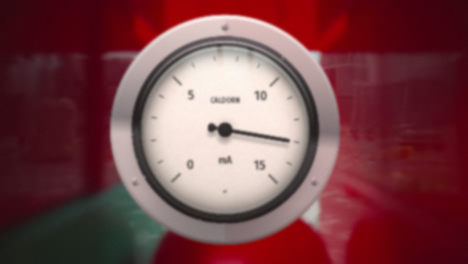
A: 13 mA
